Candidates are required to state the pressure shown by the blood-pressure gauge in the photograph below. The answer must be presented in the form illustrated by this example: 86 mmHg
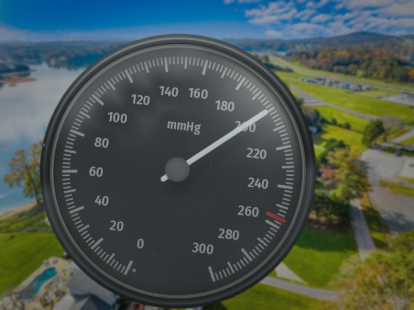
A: 200 mmHg
